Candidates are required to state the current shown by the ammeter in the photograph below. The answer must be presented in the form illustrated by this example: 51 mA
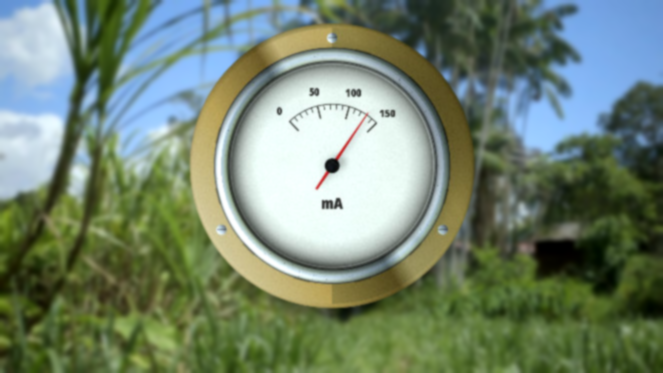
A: 130 mA
